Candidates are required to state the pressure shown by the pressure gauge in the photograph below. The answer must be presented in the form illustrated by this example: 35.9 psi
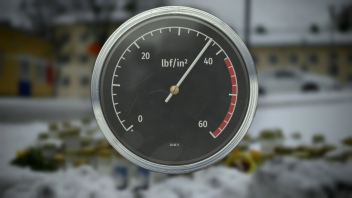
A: 37 psi
